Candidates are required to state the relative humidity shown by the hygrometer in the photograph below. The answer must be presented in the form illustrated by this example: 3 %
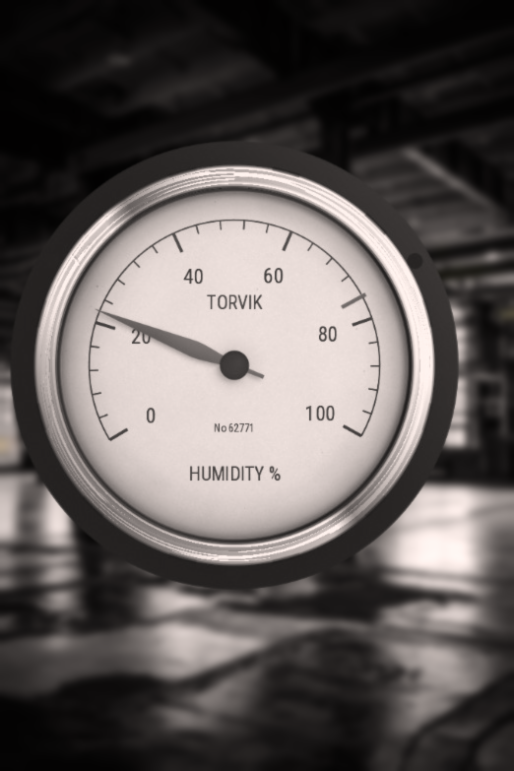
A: 22 %
